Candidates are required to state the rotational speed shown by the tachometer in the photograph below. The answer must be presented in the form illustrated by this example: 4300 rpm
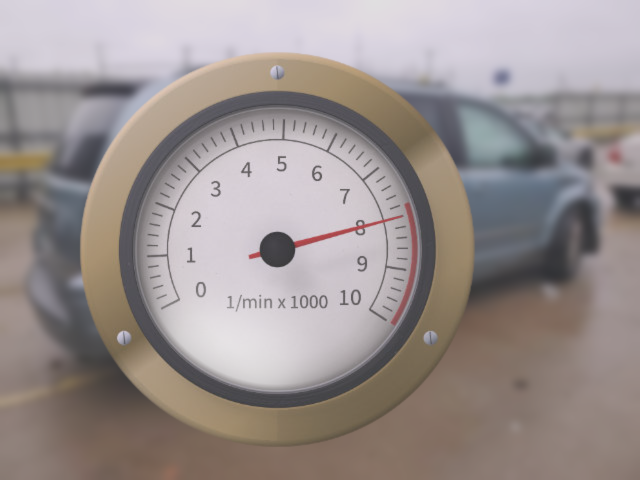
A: 8000 rpm
